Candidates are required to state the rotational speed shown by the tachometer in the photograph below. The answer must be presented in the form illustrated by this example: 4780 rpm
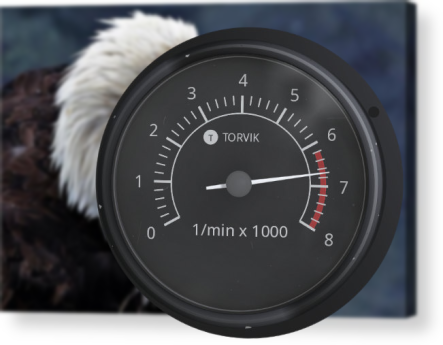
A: 6700 rpm
